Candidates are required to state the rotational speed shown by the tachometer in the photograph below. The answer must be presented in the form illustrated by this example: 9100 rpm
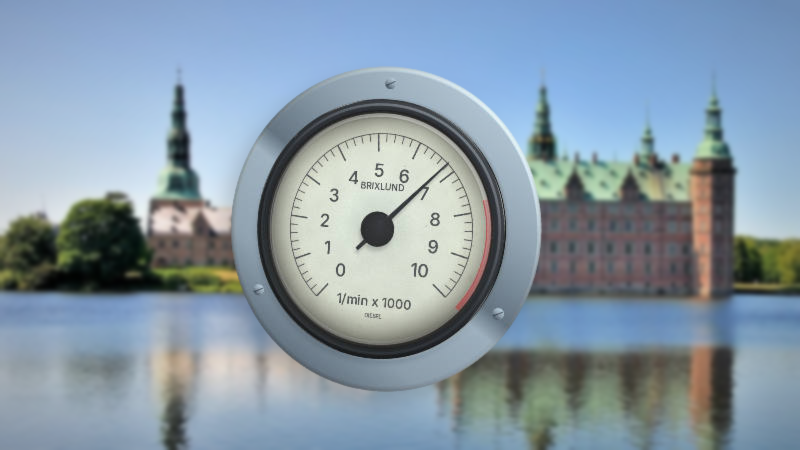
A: 6800 rpm
